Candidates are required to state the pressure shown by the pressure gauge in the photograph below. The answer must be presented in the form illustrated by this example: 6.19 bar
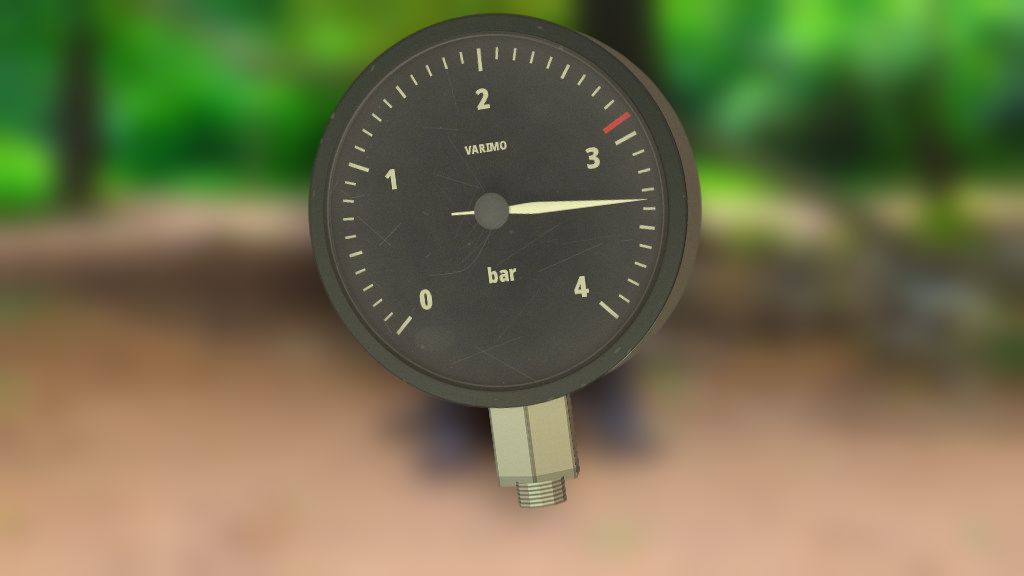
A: 3.35 bar
